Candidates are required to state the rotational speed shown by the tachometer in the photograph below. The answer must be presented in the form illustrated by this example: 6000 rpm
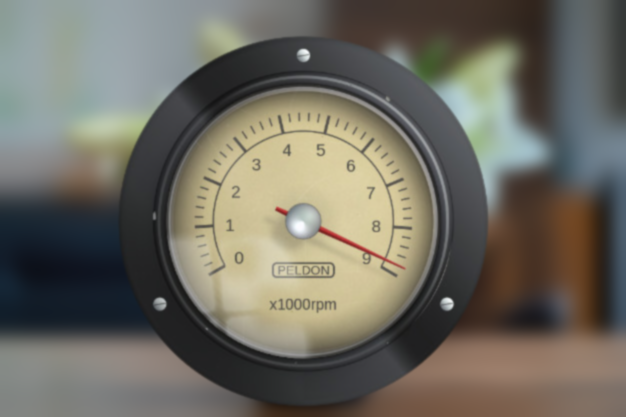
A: 8800 rpm
